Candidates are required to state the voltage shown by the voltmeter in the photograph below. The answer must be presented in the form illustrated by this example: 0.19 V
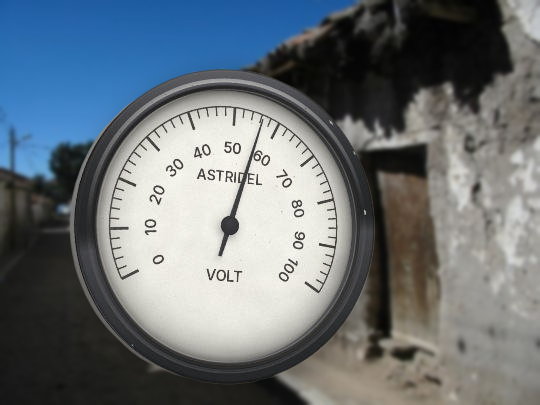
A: 56 V
